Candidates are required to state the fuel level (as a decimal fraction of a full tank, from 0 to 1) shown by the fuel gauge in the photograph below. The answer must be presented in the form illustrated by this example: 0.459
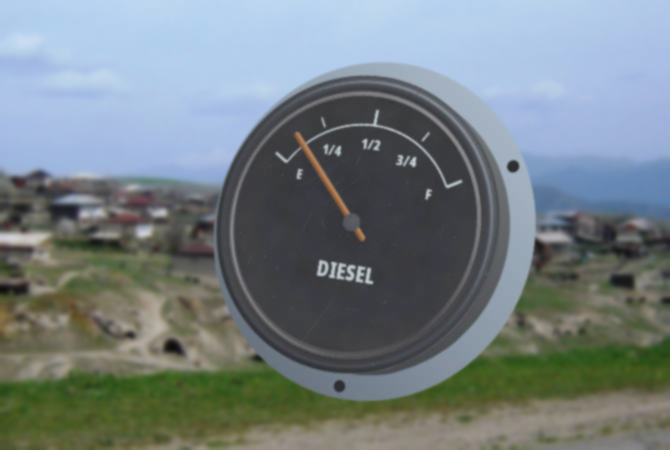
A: 0.125
